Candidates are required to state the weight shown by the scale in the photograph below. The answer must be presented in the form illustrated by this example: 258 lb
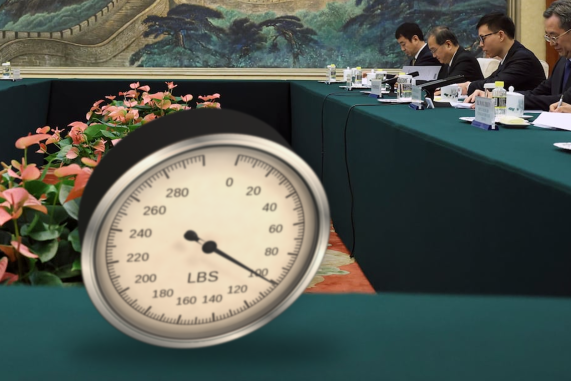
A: 100 lb
